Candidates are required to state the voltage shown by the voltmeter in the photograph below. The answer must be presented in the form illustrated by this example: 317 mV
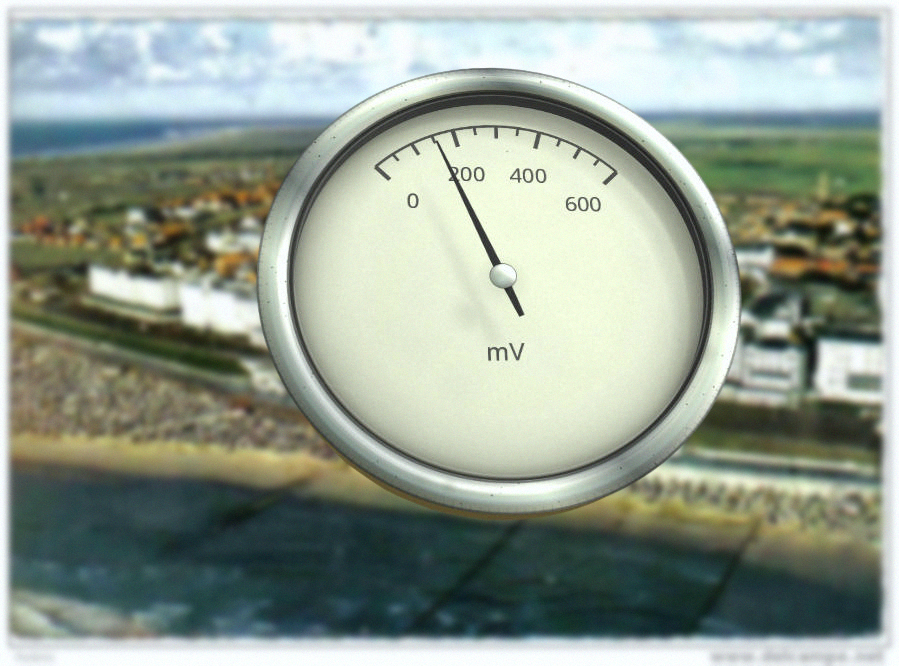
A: 150 mV
